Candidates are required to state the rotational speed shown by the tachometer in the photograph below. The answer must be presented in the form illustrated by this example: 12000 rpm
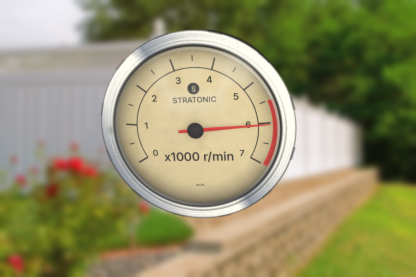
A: 6000 rpm
